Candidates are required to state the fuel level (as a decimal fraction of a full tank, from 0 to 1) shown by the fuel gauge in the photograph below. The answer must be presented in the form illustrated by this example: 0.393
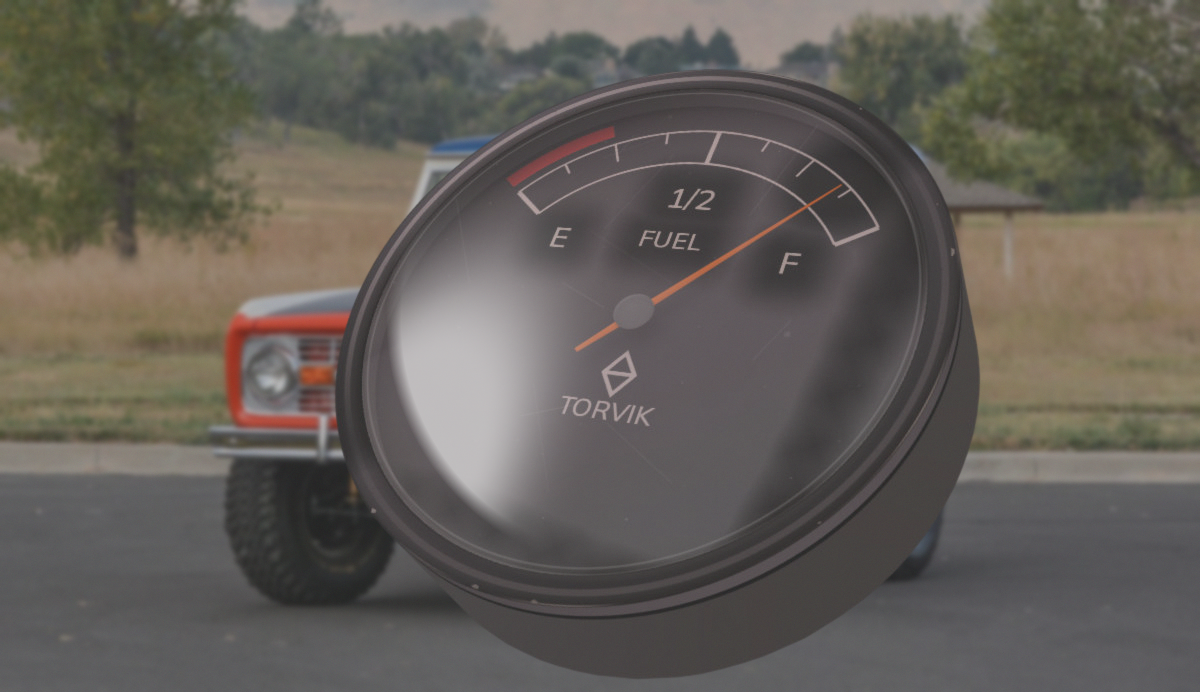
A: 0.875
